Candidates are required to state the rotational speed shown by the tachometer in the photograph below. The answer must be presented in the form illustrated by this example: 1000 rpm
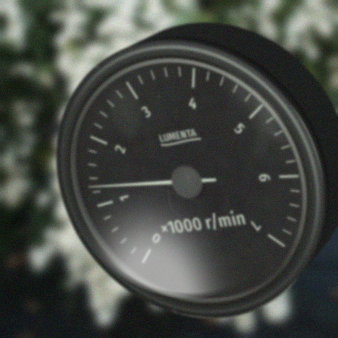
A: 1300 rpm
